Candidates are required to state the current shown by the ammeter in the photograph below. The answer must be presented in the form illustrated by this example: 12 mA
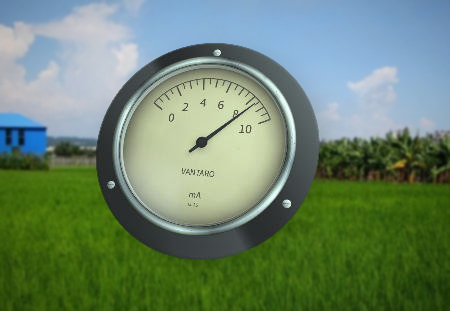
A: 8.5 mA
